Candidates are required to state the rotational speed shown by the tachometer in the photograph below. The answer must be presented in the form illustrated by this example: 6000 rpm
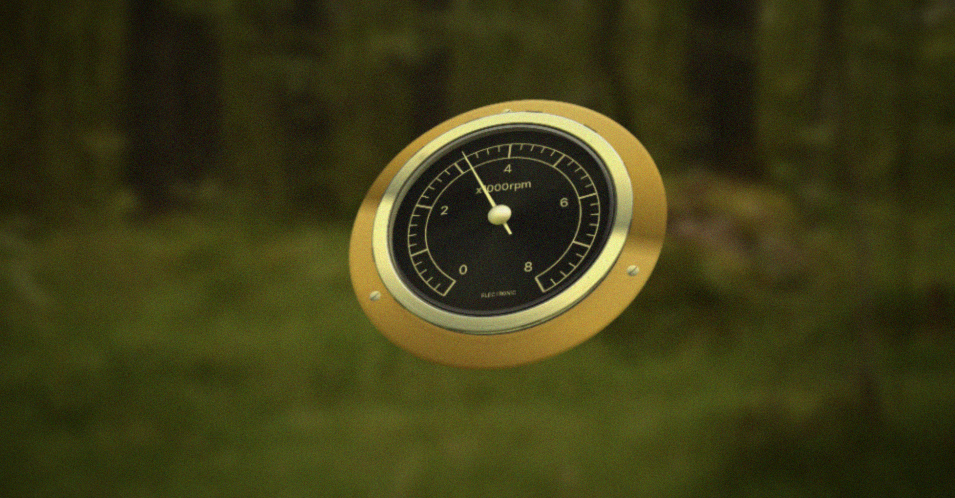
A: 3200 rpm
